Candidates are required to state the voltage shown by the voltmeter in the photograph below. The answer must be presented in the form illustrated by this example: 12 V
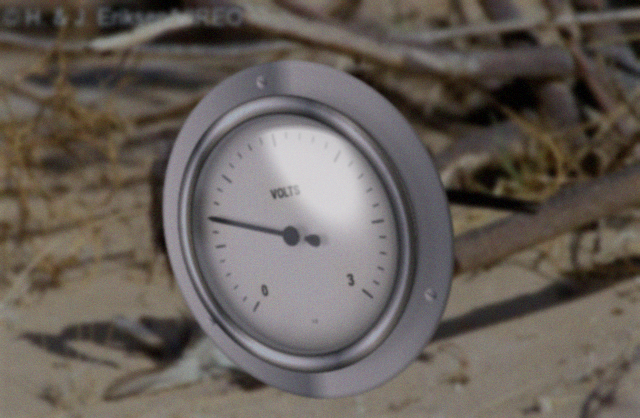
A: 0.7 V
